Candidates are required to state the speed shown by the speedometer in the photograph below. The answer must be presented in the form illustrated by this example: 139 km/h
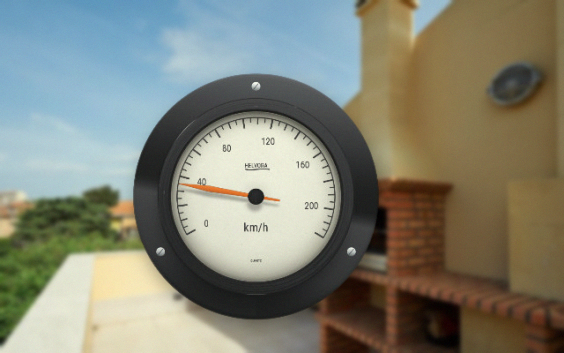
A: 35 km/h
